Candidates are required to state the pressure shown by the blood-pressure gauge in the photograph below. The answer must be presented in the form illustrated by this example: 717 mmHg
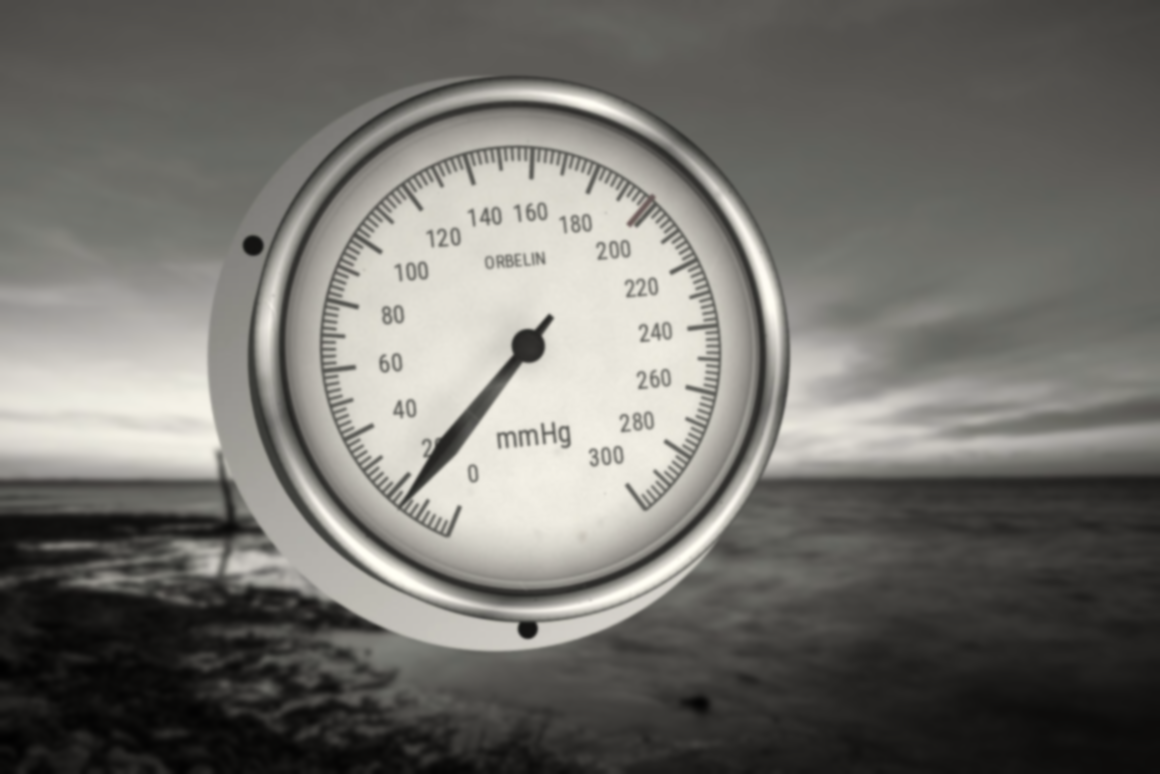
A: 16 mmHg
